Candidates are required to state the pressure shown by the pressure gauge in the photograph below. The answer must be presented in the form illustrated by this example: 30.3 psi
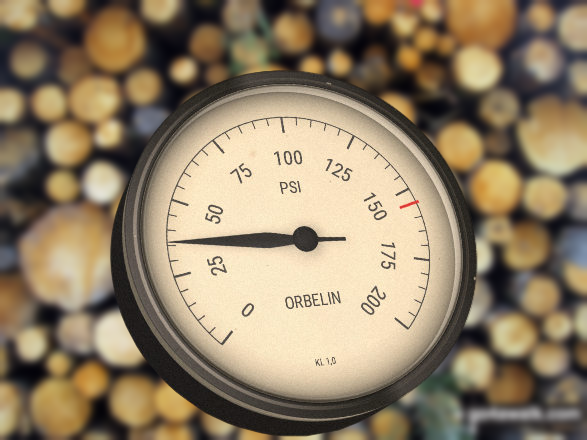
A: 35 psi
